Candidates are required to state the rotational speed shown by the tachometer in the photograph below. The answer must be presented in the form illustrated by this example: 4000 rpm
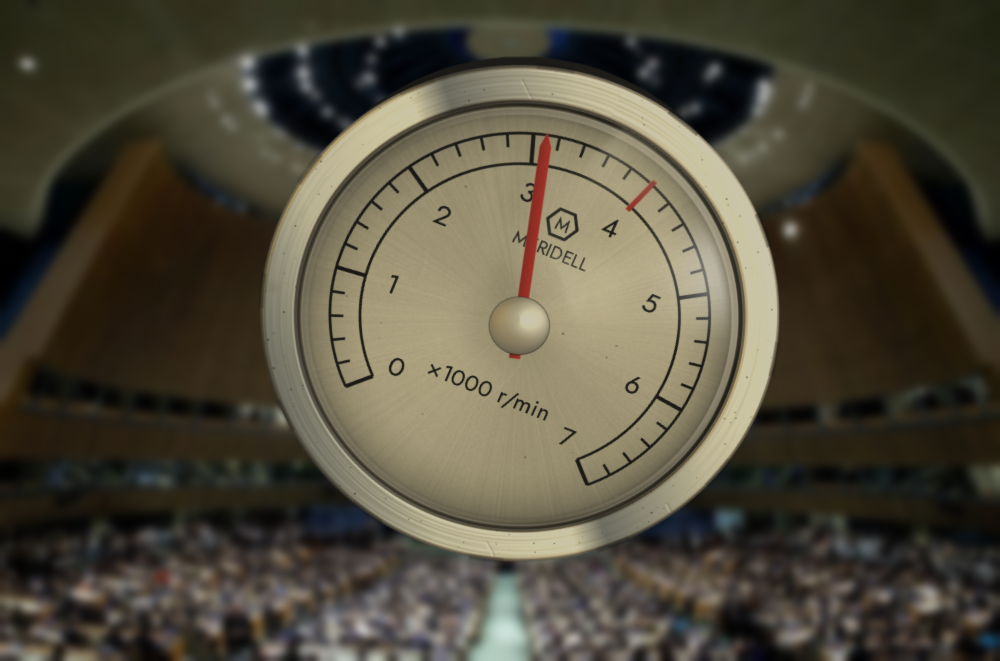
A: 3100 rpm
